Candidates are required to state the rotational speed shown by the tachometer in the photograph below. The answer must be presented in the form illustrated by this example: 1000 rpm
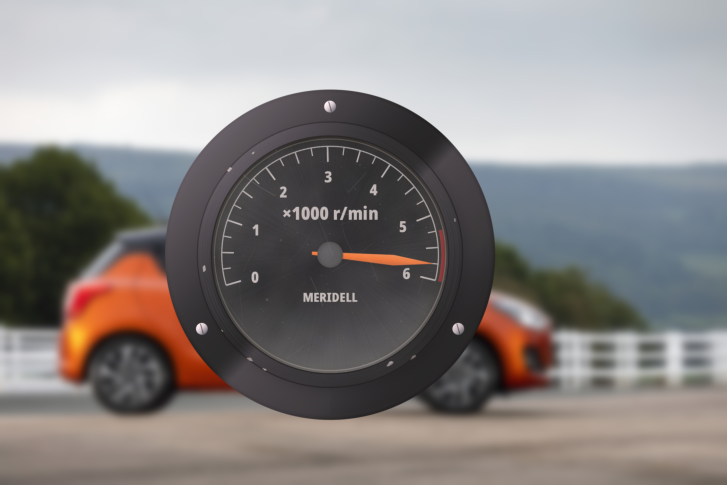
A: 5750 rpm
